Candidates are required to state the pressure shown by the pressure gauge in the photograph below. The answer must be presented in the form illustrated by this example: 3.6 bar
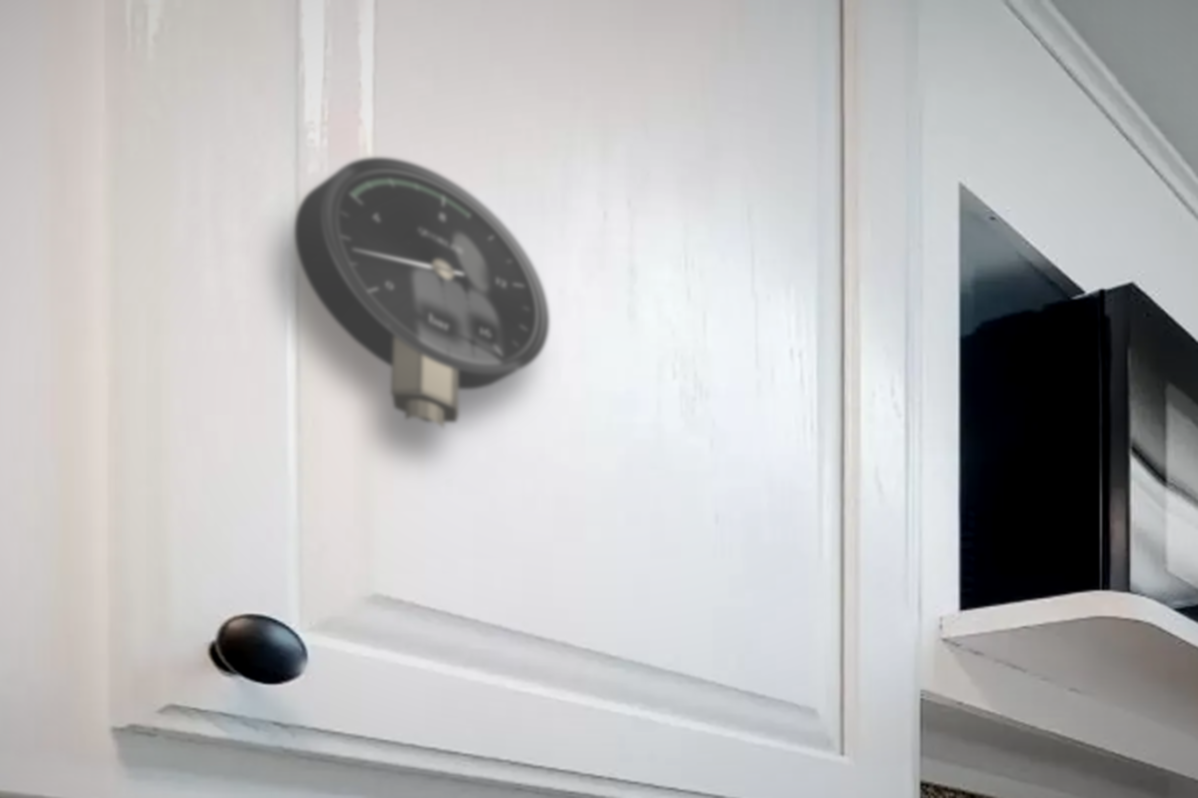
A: 1.5 bar
